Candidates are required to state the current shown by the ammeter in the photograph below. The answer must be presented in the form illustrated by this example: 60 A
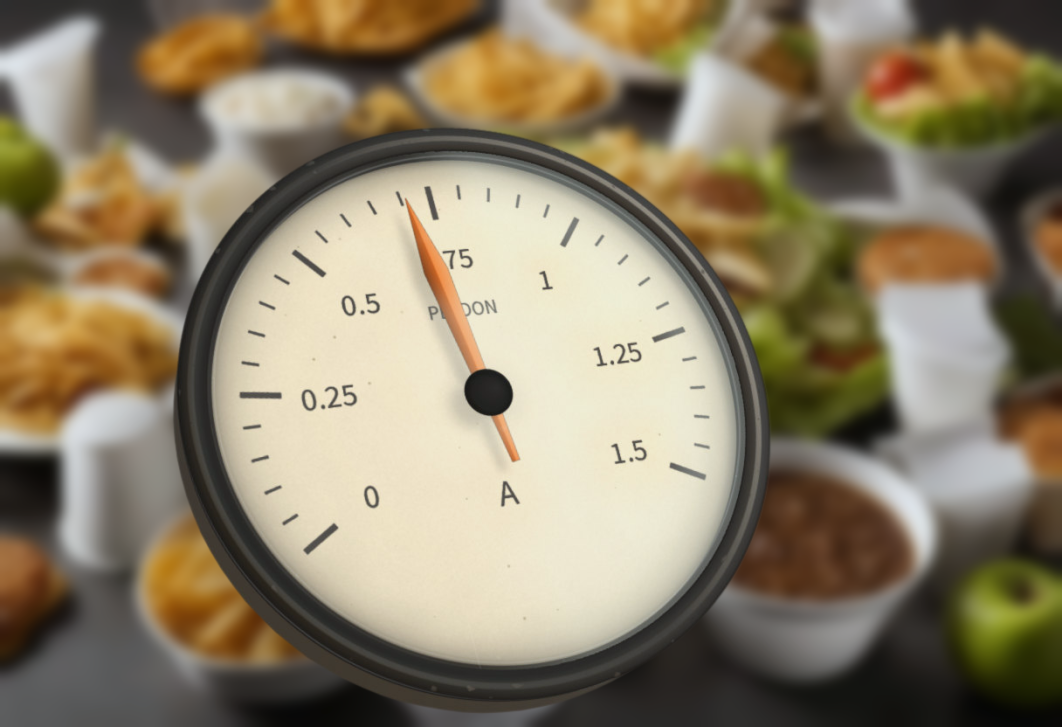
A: 0.7 A
